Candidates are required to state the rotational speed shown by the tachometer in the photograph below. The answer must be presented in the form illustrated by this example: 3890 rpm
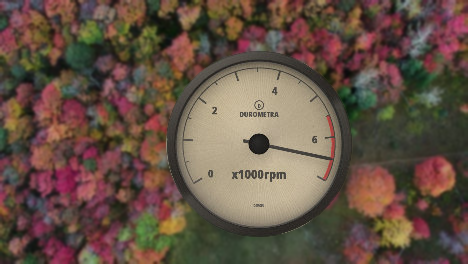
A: 6500 rpm
